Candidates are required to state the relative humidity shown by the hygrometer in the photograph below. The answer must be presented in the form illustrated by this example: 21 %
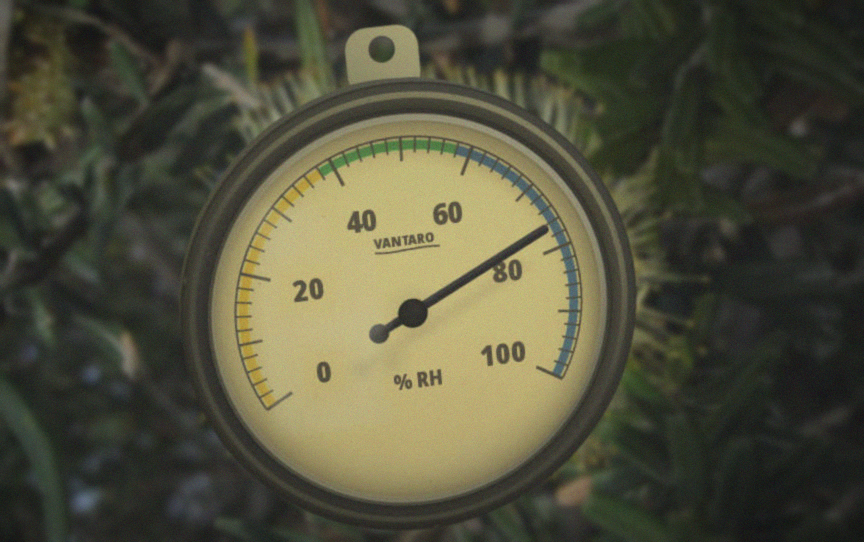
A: 76 %
